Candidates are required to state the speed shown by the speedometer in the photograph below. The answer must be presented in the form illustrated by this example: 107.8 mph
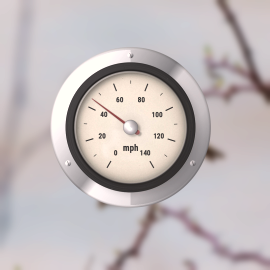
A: 45 mph
